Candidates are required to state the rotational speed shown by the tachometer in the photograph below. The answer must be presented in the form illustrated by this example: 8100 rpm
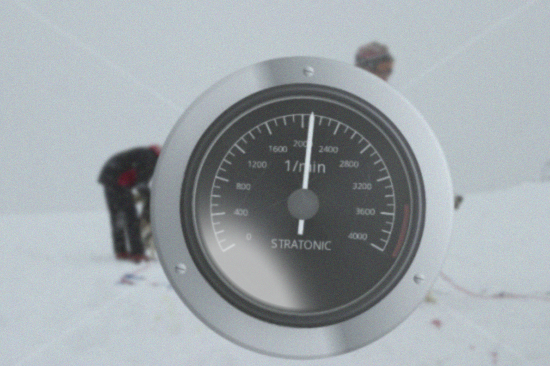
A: 2100 rpm
